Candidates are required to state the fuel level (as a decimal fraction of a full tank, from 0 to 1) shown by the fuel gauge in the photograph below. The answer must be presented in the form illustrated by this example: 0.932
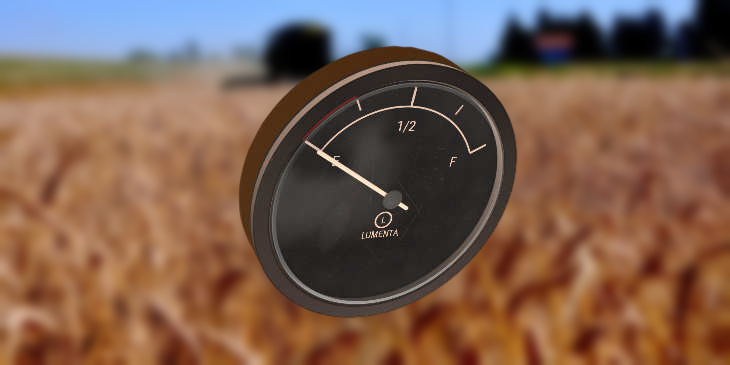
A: 0
